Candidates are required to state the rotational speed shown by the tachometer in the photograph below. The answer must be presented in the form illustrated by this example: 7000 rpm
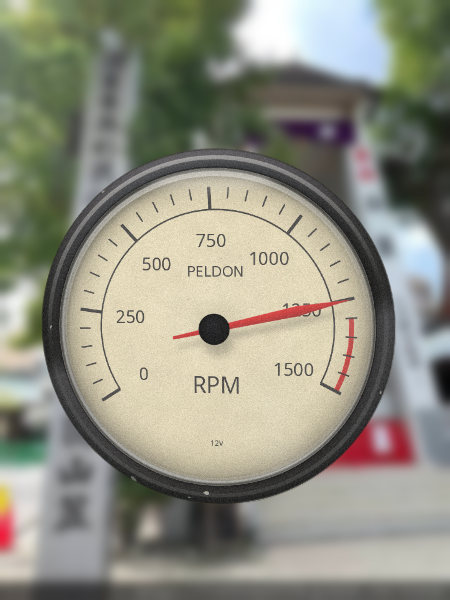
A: 1250 rpm
